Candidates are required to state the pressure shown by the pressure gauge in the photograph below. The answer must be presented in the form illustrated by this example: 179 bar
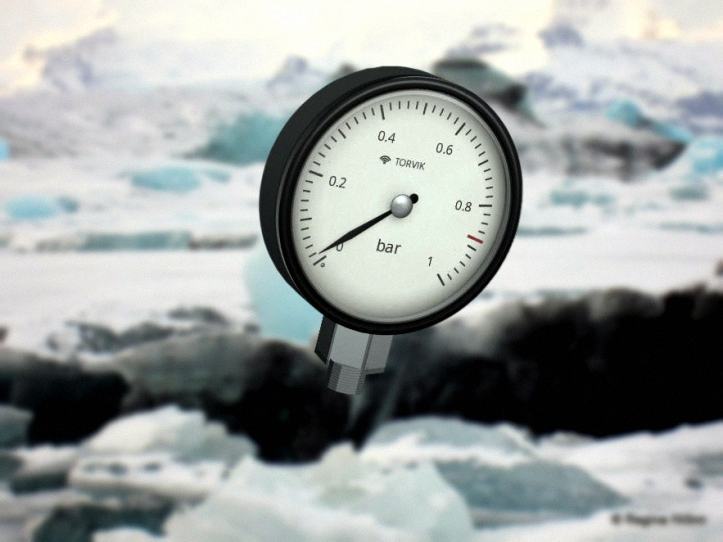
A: 0.02 bar
